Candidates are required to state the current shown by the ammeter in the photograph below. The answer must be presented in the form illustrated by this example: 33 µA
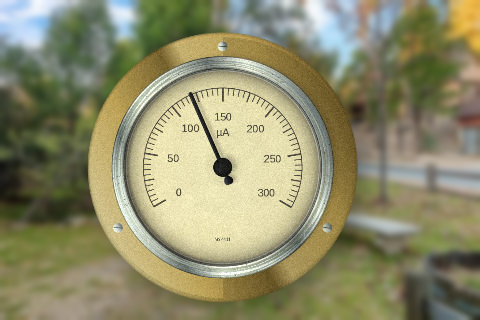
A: 120 µA
